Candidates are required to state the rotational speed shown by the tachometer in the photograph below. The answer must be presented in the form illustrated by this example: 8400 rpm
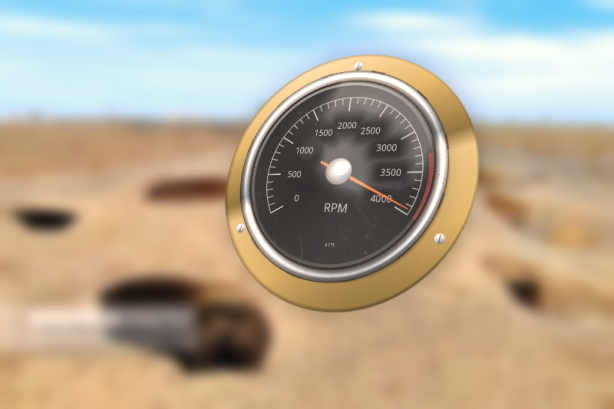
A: 3950 rpm
